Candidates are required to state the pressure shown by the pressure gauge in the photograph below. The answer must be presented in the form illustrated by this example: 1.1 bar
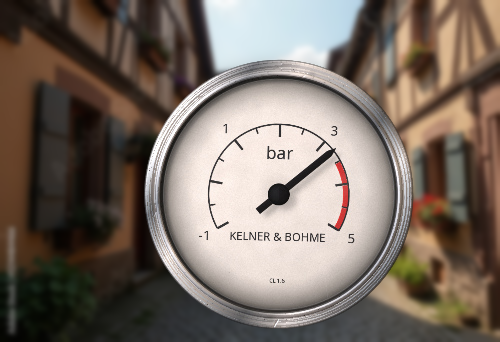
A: 3.25 bar
